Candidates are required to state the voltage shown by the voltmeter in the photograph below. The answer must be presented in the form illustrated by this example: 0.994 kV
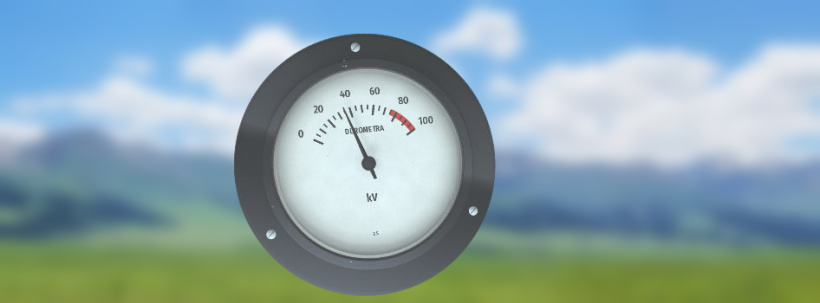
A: 35 kV
